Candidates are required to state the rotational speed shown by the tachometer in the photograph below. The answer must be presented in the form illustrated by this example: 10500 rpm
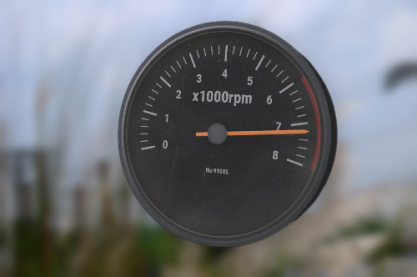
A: 7200 rpm
